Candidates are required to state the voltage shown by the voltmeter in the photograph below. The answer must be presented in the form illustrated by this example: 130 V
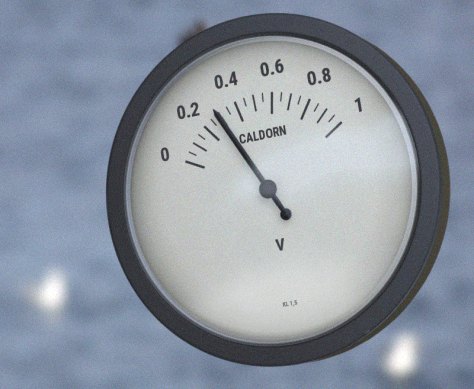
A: 0.3 V
